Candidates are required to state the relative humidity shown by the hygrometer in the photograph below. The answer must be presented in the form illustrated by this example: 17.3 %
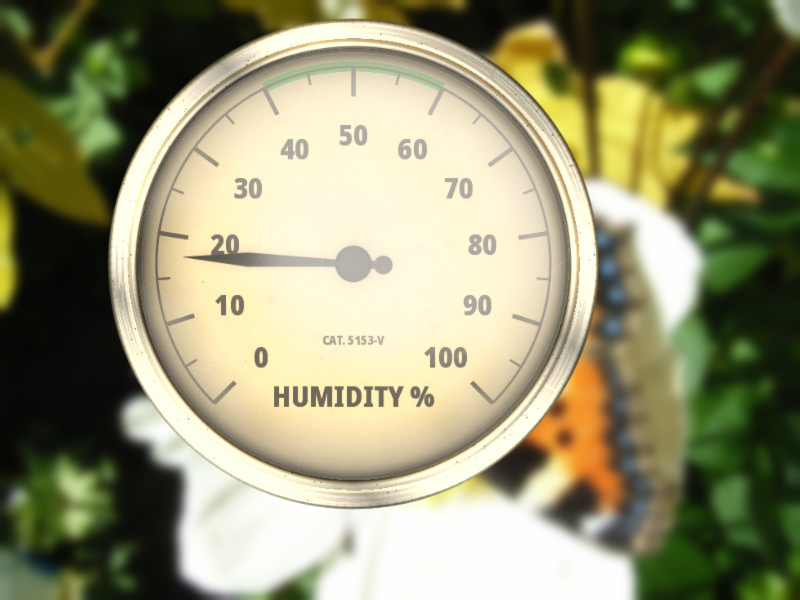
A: 17.5 %
